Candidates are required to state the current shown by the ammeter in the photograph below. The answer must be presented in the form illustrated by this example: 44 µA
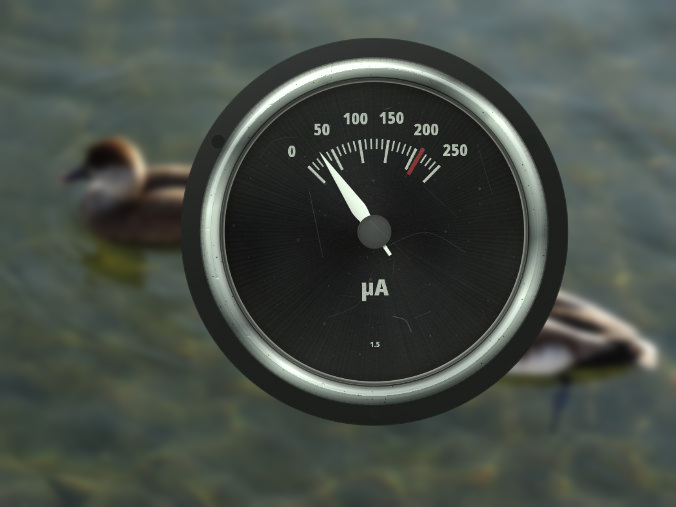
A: 30 µA
